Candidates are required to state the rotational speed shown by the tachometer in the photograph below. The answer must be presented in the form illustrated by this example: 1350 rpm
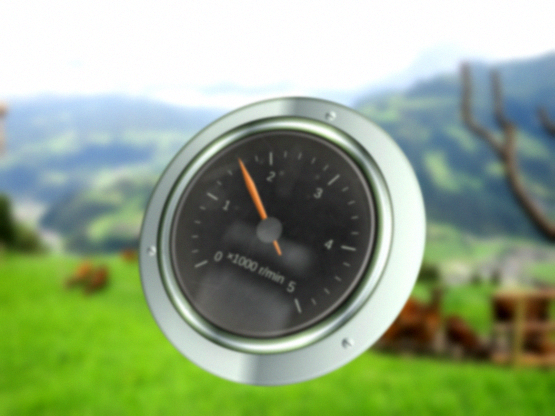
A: 1600 rpm
